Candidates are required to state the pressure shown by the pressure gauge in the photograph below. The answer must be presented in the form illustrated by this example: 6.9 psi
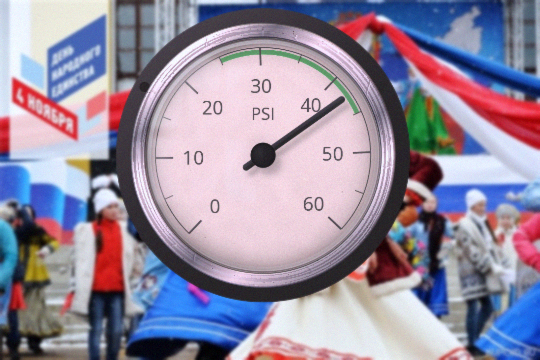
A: 42.5 psi
